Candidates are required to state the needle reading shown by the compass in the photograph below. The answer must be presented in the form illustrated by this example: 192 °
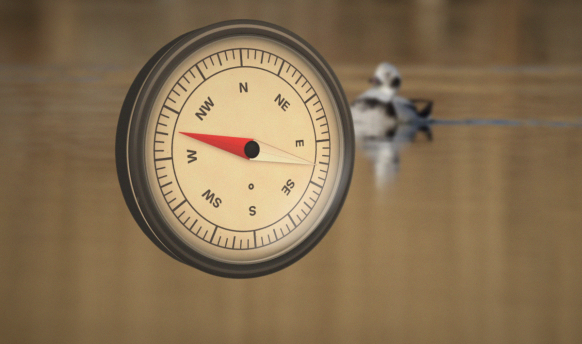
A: 287.5 °
